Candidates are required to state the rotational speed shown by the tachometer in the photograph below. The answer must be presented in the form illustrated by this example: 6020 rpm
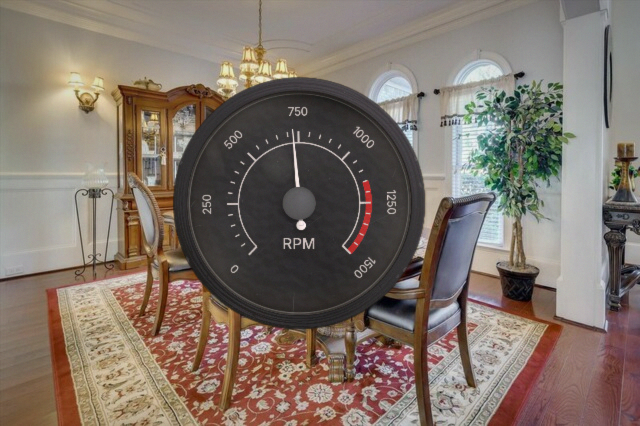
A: 725 rpm
